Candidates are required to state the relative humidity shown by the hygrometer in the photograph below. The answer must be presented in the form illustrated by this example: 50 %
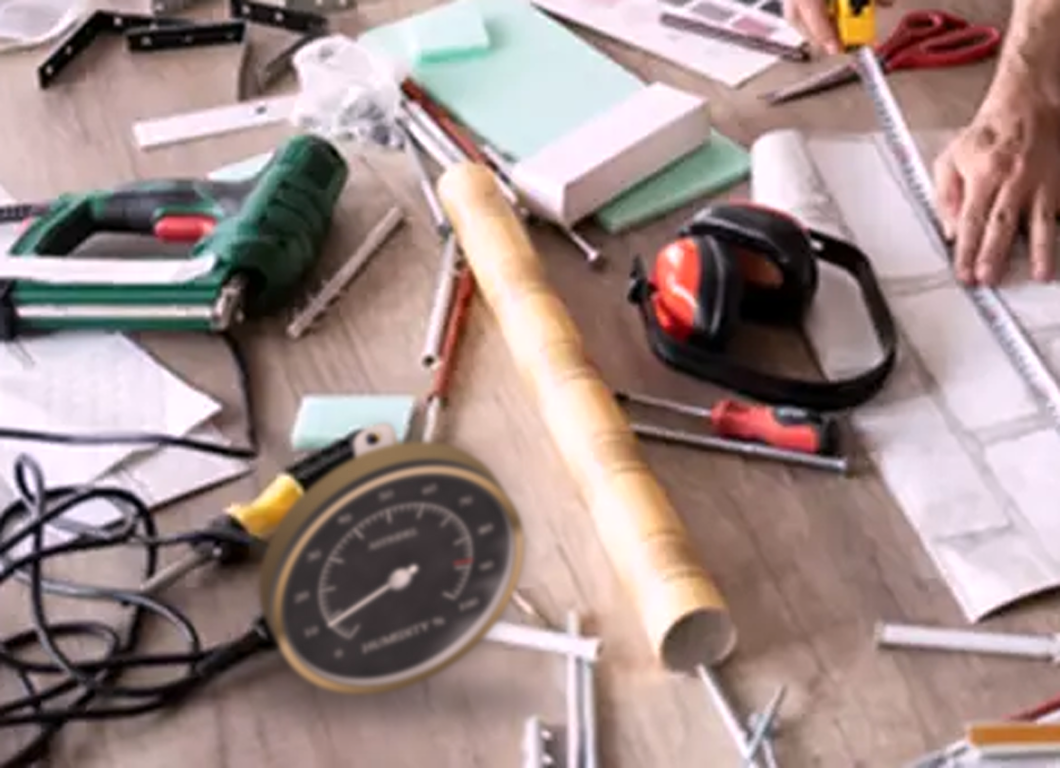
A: 10 %
